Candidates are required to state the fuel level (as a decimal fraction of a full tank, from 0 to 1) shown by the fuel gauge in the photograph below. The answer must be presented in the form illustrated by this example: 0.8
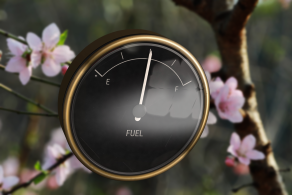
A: 0.5
